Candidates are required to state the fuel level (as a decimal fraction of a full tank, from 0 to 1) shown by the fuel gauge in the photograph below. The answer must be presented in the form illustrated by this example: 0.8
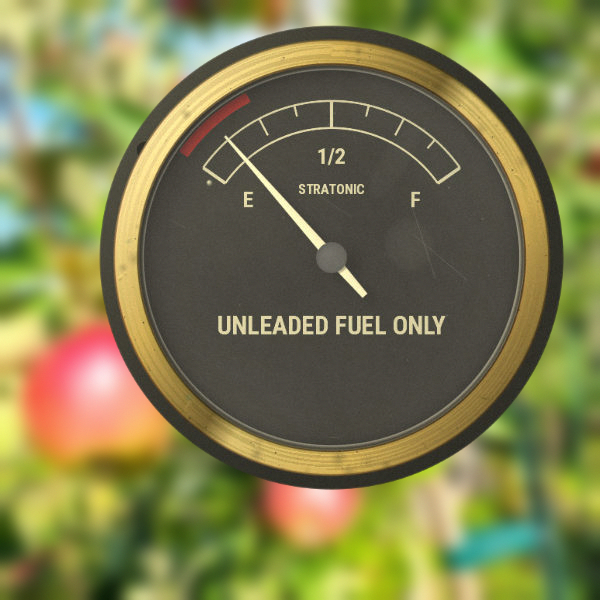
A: 0.125
